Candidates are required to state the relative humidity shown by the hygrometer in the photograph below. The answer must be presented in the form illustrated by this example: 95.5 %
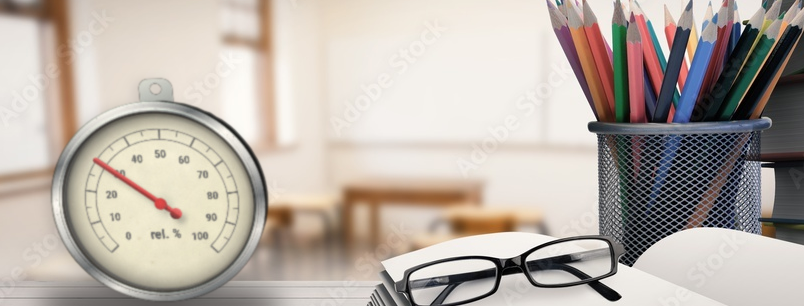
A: 30 %
